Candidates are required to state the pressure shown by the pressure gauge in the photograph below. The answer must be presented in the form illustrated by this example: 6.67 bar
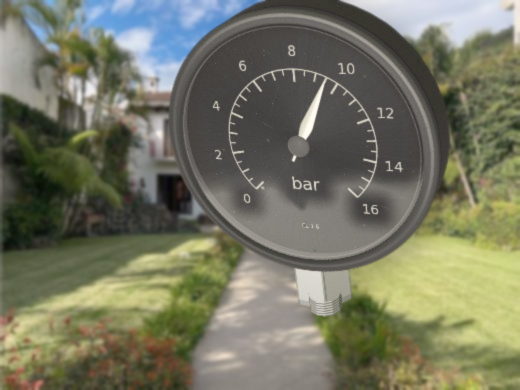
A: 9.5 bar
